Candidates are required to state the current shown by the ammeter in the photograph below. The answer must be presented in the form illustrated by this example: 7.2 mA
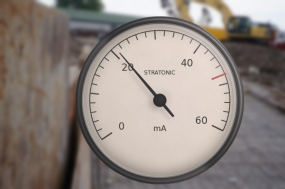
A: 21 mA
